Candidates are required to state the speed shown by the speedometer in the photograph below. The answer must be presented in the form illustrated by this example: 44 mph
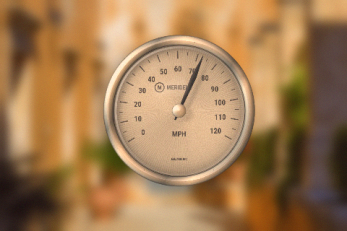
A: 72.5 mph
